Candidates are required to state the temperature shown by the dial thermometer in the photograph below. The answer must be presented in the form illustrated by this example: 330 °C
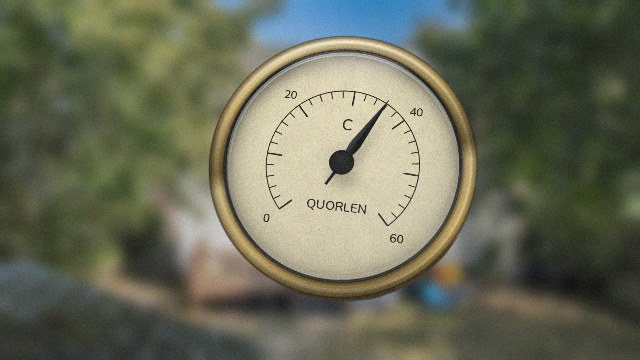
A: 36 °C
